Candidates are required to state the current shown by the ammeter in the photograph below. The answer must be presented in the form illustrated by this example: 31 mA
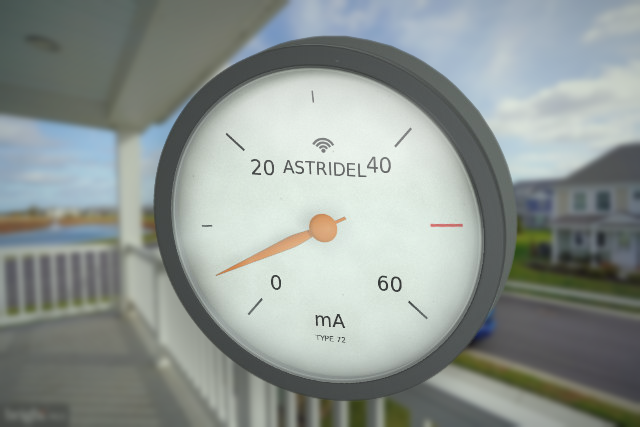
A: 5 mA
